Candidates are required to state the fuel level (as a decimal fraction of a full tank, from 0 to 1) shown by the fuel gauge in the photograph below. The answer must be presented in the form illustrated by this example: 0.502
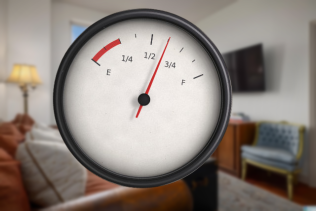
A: 0.625
